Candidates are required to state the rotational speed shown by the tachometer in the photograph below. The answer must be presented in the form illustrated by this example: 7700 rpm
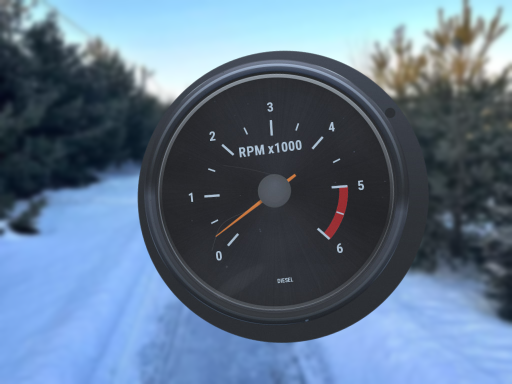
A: 250 rpm
